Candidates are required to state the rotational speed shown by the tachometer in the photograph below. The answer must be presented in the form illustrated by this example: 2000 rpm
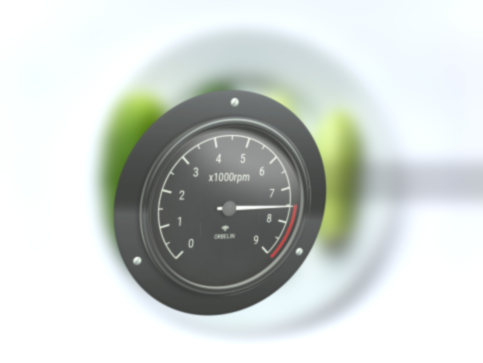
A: 7500 rpm
